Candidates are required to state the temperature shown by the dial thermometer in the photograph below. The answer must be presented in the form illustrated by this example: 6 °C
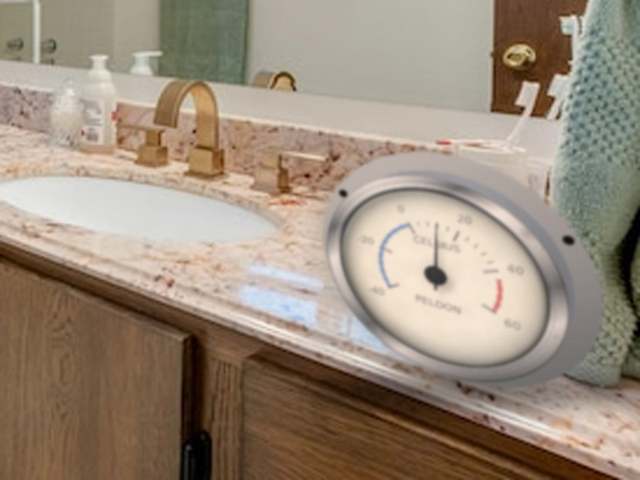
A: 12 °C
